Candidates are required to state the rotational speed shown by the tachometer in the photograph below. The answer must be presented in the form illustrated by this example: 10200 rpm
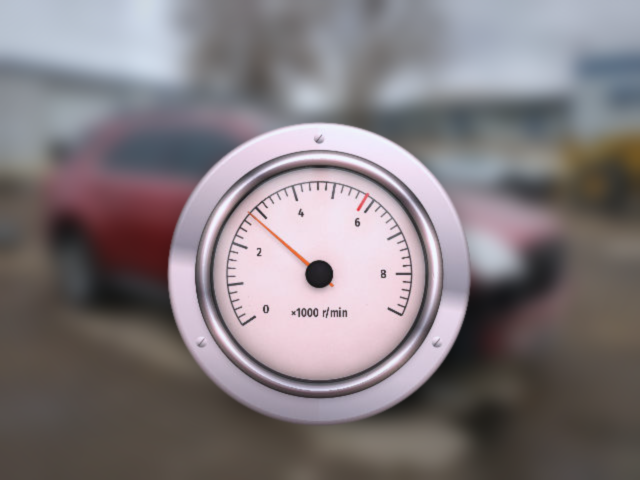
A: 2800 rpm
